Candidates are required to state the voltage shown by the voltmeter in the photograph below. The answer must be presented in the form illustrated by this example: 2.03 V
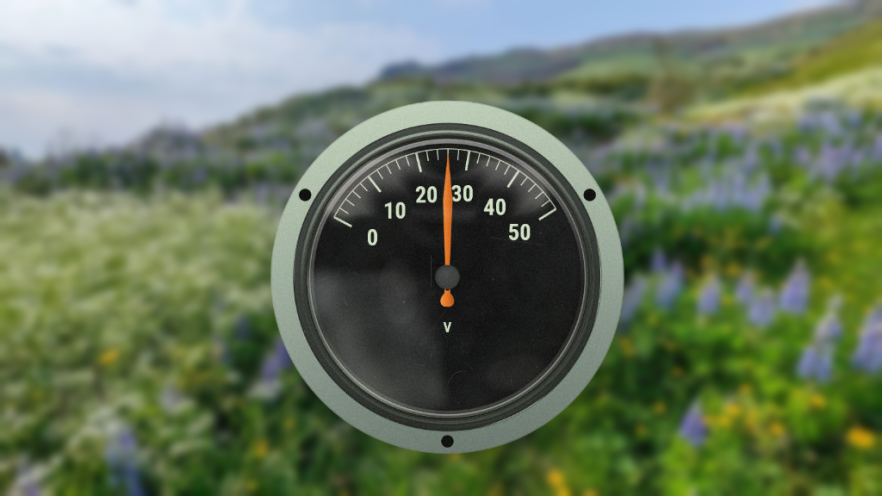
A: 26 V
